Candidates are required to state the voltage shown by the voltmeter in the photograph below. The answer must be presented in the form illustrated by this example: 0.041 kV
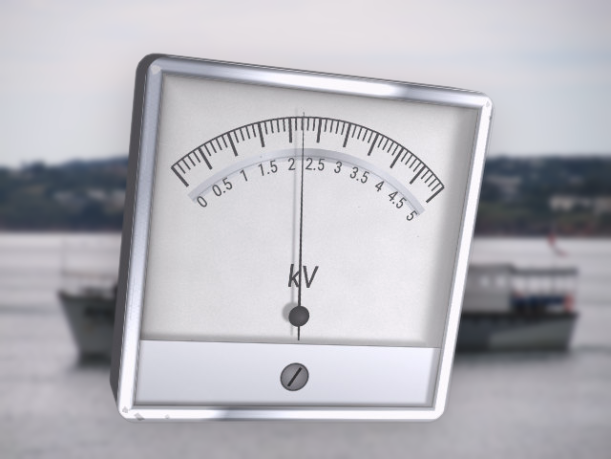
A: 2.2 kV
